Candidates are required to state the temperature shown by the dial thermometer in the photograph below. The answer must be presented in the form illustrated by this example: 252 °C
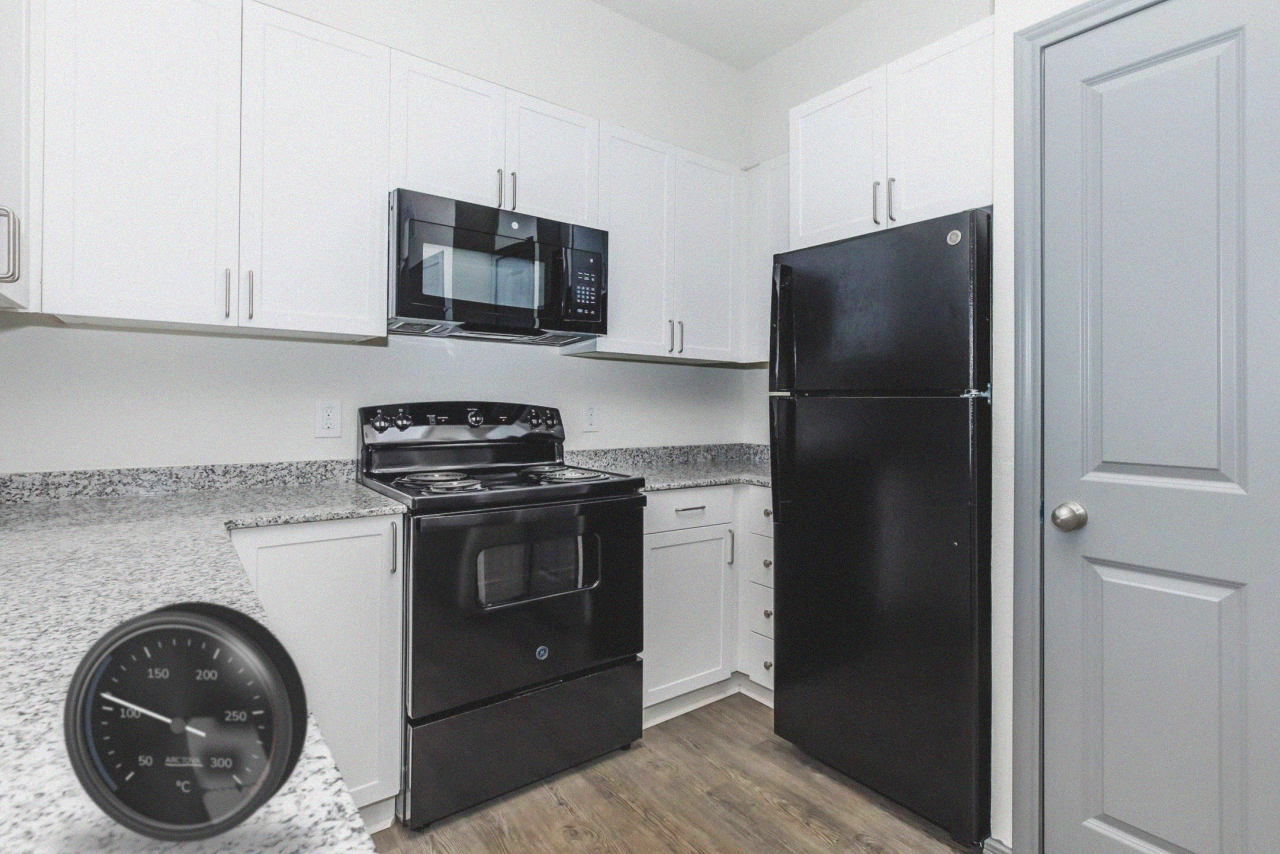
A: 110 °C
